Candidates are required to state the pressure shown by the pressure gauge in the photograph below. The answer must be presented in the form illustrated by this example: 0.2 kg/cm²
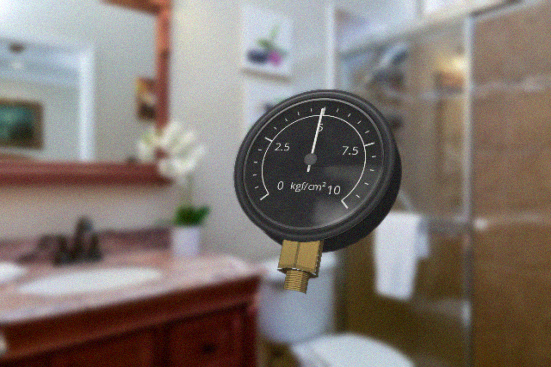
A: 5 kg/cm²
